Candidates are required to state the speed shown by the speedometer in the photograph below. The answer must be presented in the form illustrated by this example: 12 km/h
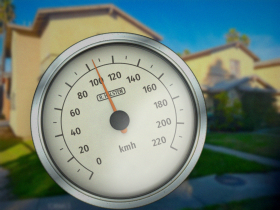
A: 105 km/h
